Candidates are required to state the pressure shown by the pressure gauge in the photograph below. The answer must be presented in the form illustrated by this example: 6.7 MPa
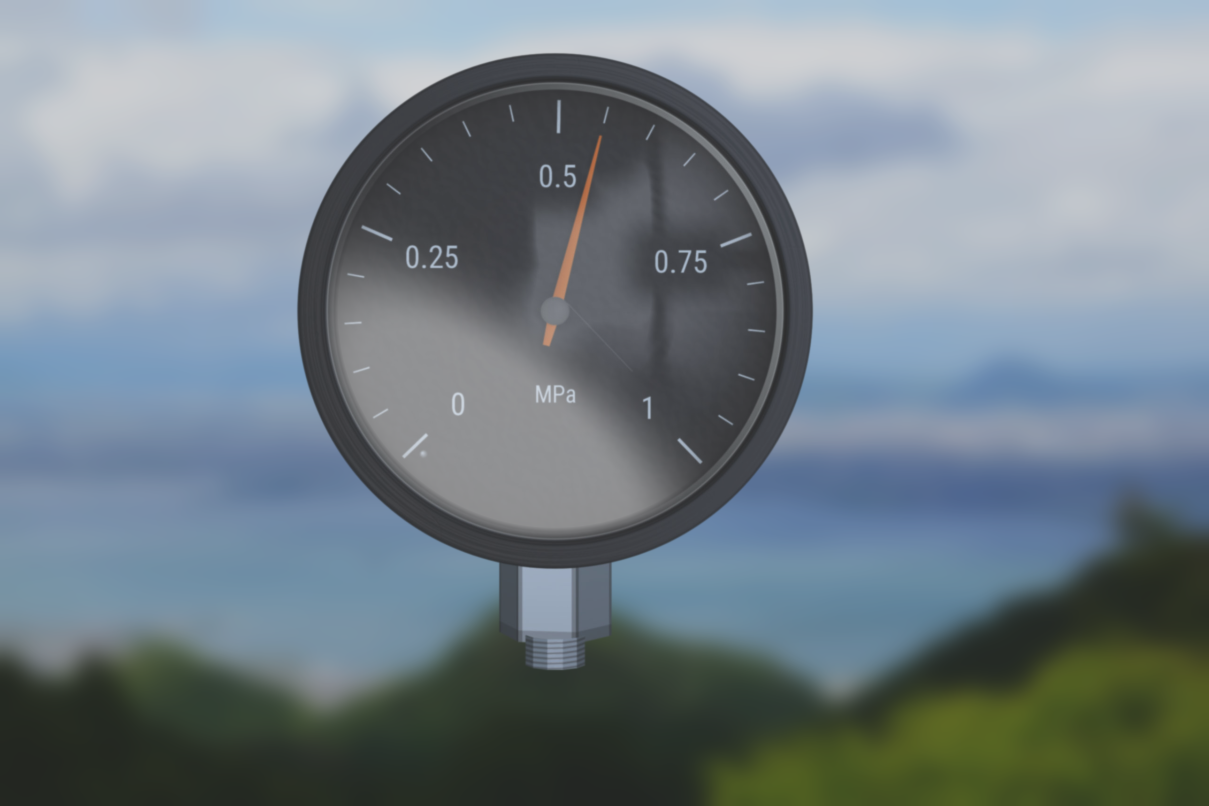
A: 0.55 MPa
